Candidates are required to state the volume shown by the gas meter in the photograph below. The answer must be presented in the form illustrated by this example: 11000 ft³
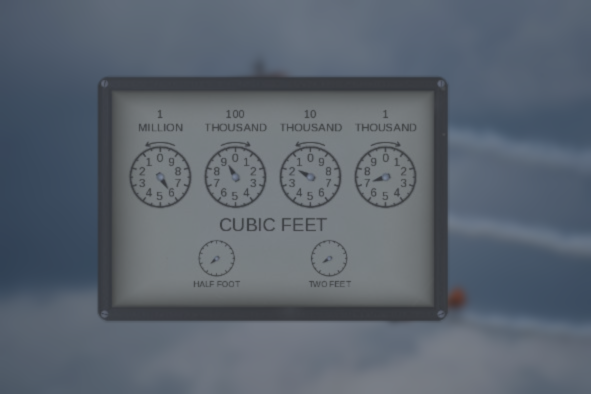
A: 591700 ft³
